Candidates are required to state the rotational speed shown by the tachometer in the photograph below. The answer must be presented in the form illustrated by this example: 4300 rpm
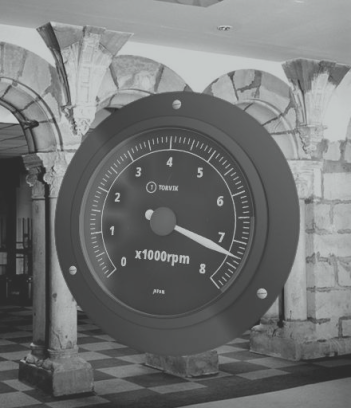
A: 7300 rpm
